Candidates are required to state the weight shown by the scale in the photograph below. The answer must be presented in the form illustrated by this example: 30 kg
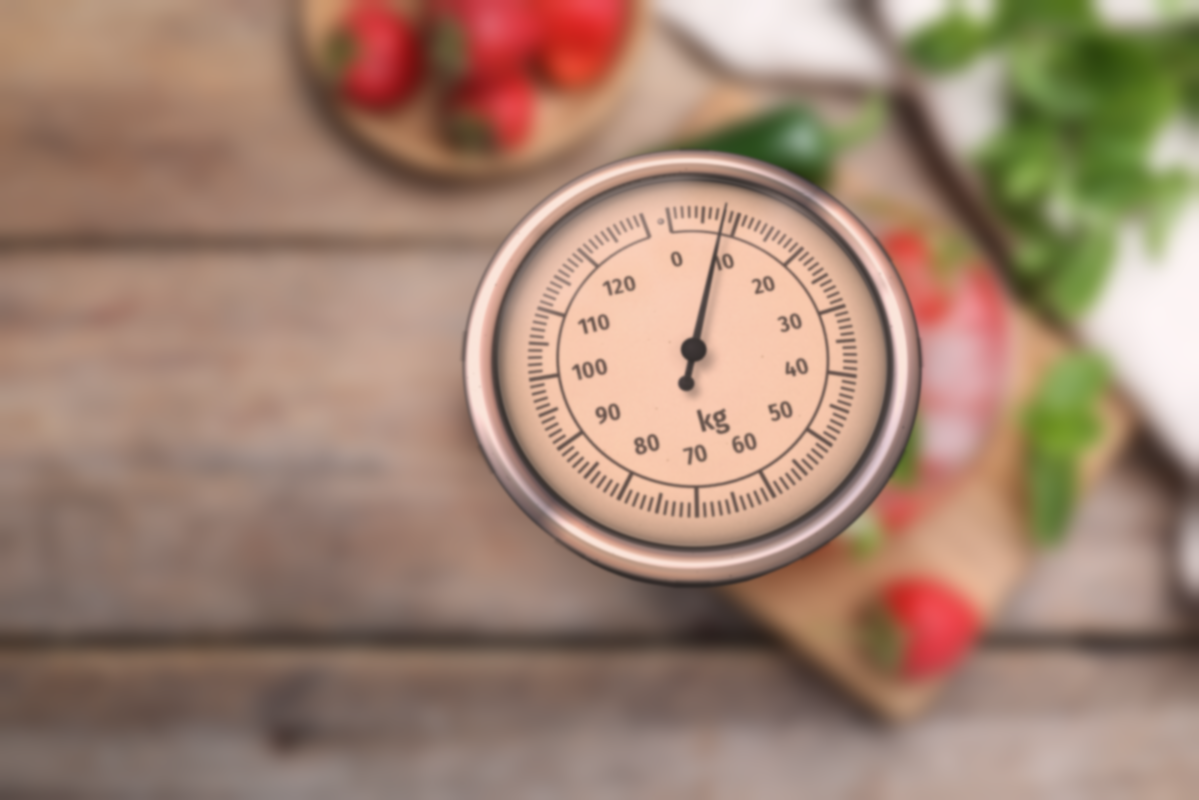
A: 8 kg
